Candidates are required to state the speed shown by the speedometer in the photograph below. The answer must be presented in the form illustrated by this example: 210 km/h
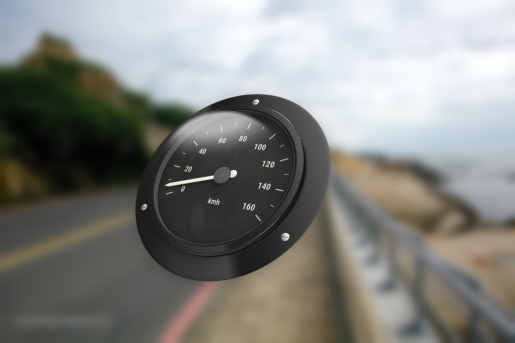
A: 5 km/h
